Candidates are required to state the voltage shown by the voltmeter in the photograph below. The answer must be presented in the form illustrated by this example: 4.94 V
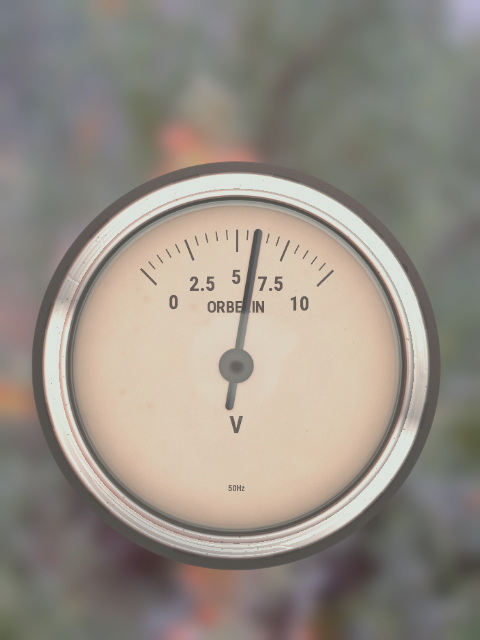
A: 6 V
